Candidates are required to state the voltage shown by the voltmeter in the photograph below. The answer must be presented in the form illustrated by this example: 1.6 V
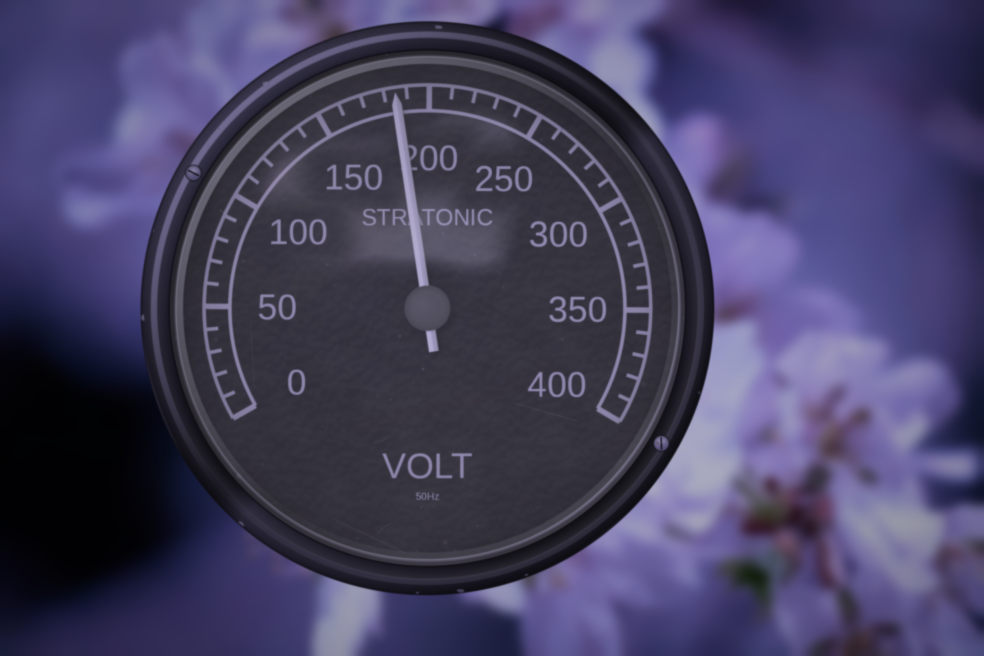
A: 185 V
